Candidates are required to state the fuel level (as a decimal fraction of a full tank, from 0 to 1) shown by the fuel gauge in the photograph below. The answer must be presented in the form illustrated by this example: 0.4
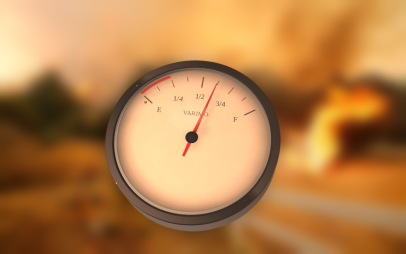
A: 0.625
